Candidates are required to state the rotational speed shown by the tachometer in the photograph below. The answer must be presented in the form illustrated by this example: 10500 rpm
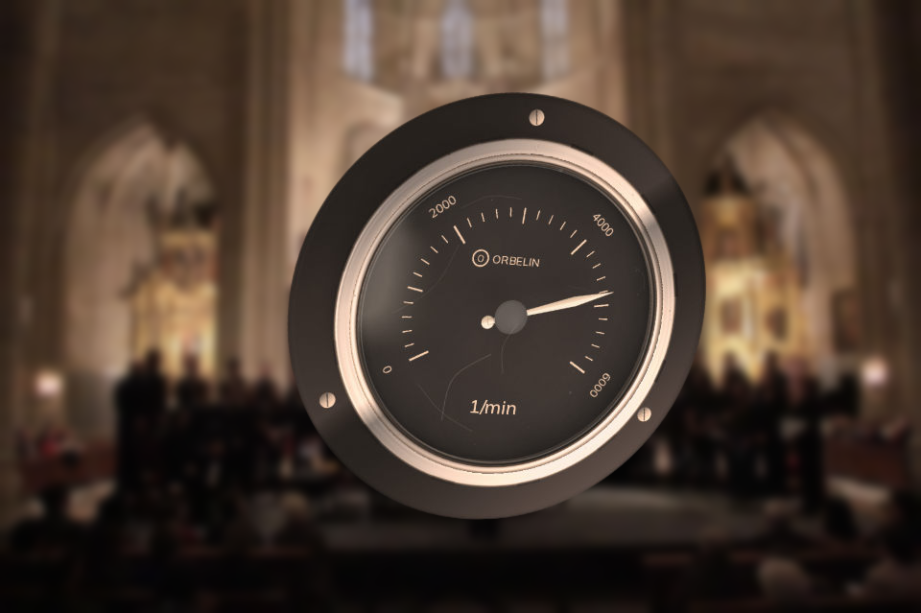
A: 4800 rpm
